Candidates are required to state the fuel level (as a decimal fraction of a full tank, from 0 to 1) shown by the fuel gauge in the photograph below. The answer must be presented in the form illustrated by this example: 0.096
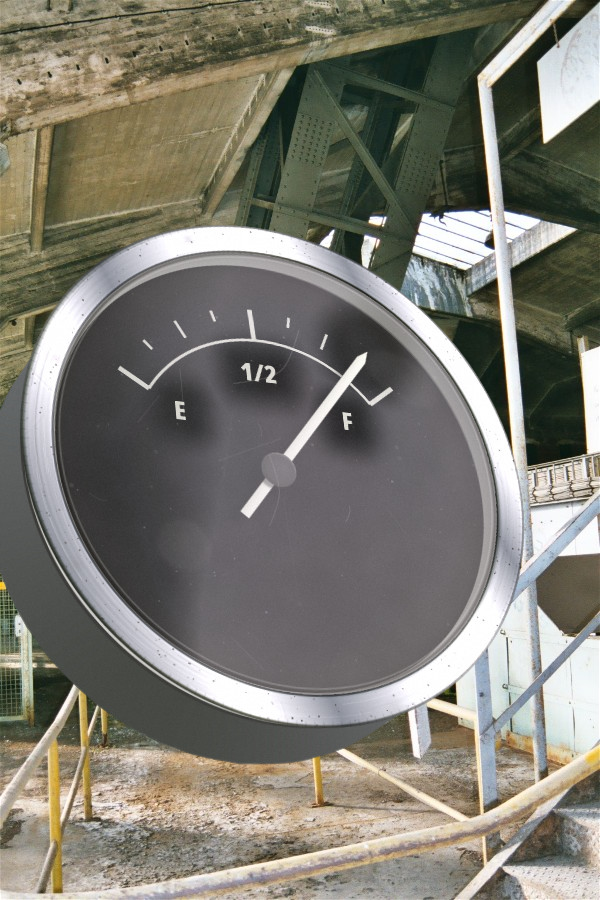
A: 0.875
